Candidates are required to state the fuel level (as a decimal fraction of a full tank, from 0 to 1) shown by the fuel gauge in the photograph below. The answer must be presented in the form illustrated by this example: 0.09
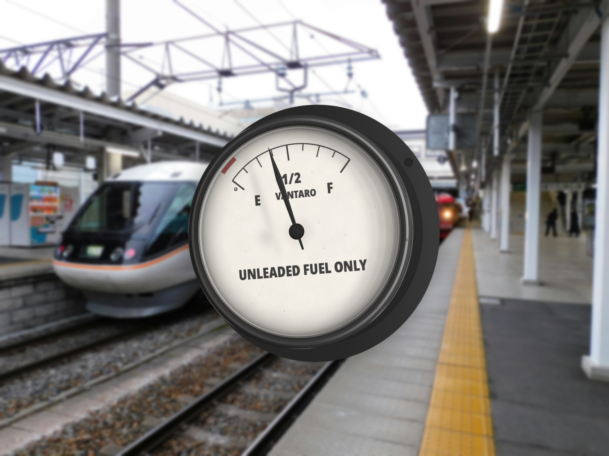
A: 0.375
